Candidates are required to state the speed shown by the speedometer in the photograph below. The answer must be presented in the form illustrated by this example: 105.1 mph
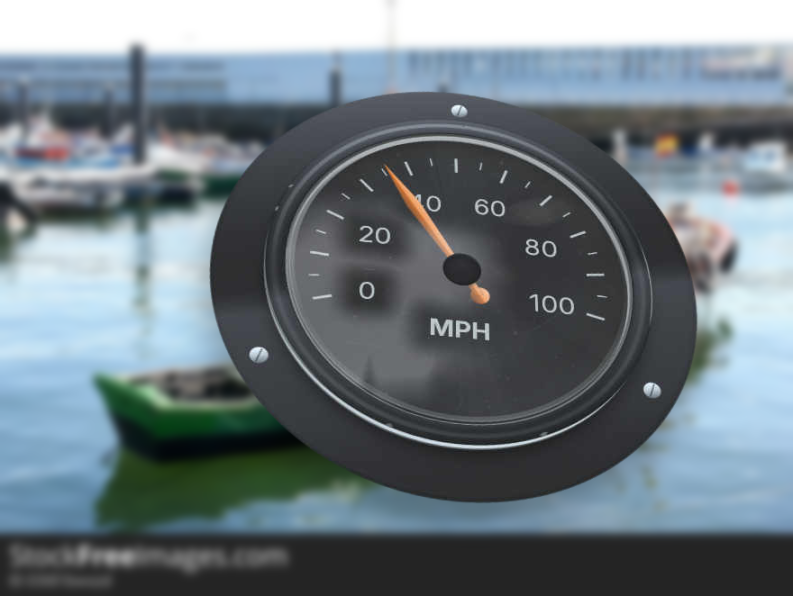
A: 35 mph
